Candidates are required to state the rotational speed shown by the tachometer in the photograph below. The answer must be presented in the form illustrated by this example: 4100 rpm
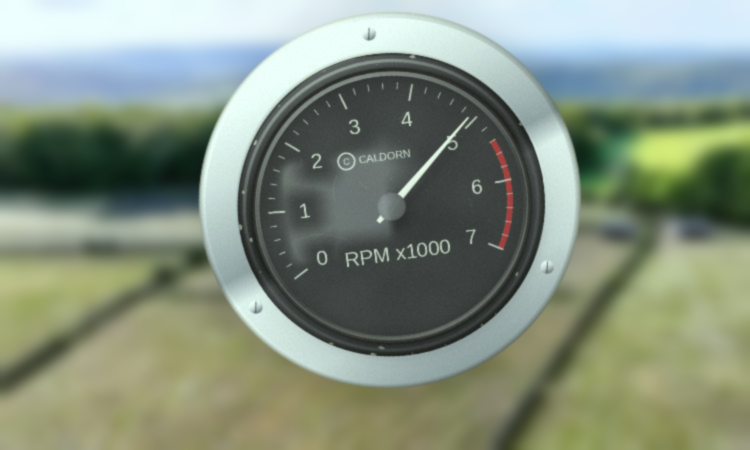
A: 4900 rpm
